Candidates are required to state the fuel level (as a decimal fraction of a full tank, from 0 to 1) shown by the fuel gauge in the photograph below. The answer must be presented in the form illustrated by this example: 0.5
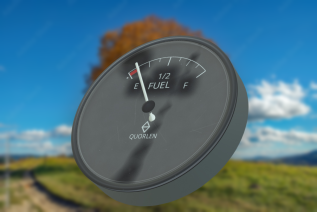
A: 0.125
